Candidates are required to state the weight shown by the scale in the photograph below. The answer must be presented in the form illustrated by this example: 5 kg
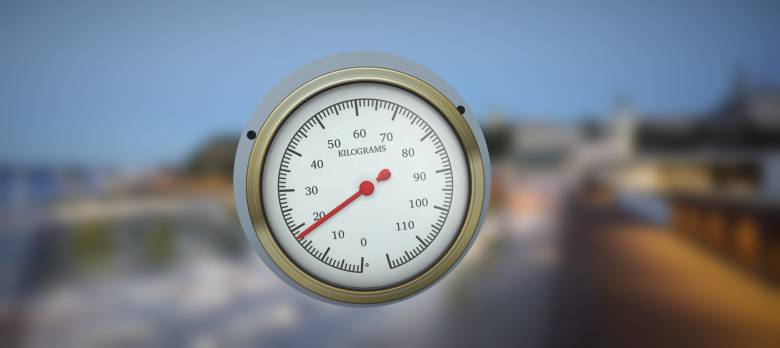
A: 18 kg
